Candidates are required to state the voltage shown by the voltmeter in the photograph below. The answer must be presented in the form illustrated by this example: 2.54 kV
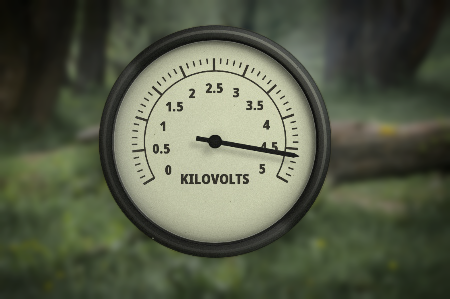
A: 4.6 kV
